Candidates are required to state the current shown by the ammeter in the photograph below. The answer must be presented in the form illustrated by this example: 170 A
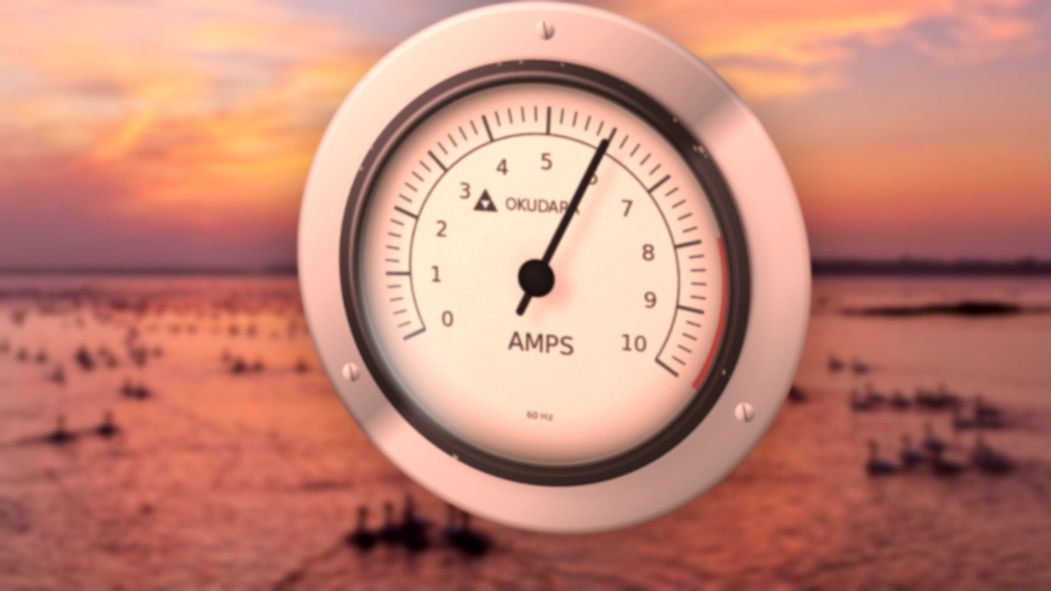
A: 6 A
